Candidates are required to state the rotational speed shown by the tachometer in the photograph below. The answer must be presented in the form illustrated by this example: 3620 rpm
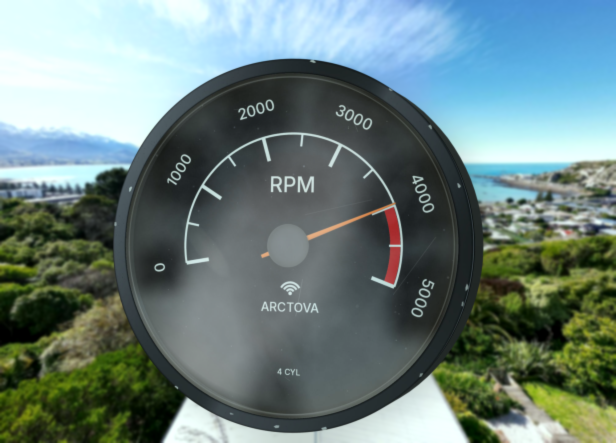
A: 4000 rpm
